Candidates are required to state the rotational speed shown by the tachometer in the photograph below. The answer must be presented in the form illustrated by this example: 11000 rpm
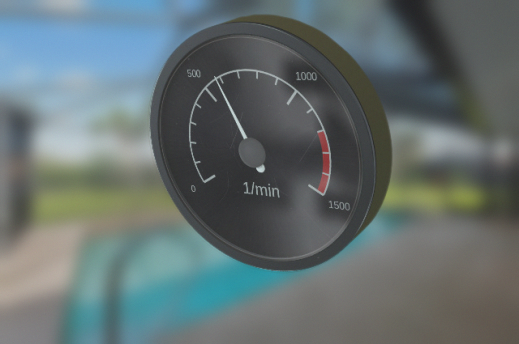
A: 600 rpm
